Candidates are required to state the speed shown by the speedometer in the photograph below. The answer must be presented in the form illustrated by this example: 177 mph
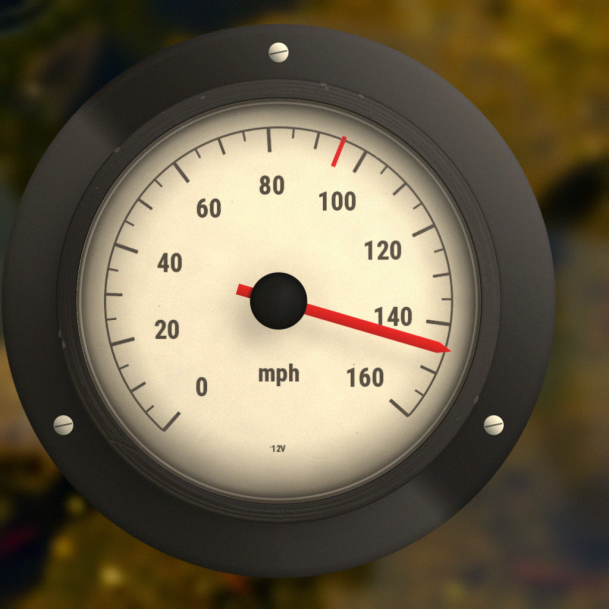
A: 145 mph
